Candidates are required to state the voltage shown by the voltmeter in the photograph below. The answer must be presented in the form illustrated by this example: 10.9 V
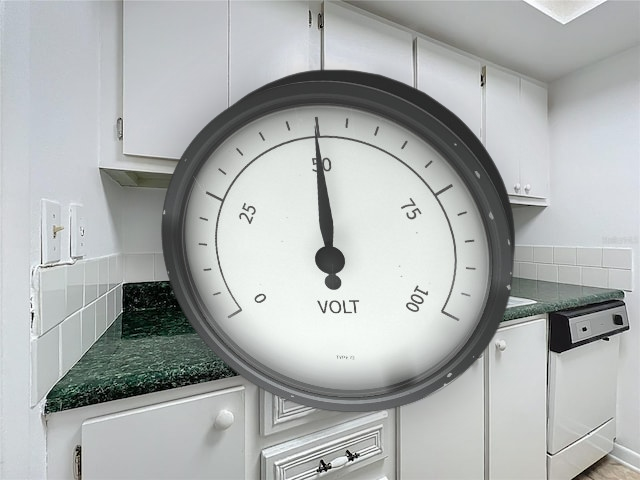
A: 50 V
